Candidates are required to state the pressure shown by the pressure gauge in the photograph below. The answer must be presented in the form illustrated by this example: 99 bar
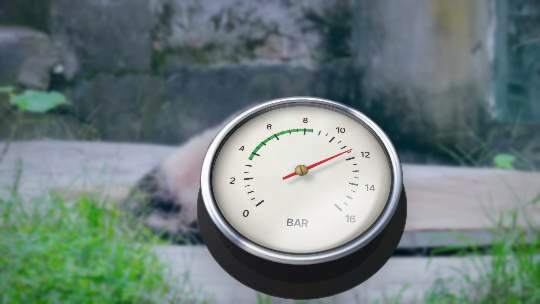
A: 11.5 bar
